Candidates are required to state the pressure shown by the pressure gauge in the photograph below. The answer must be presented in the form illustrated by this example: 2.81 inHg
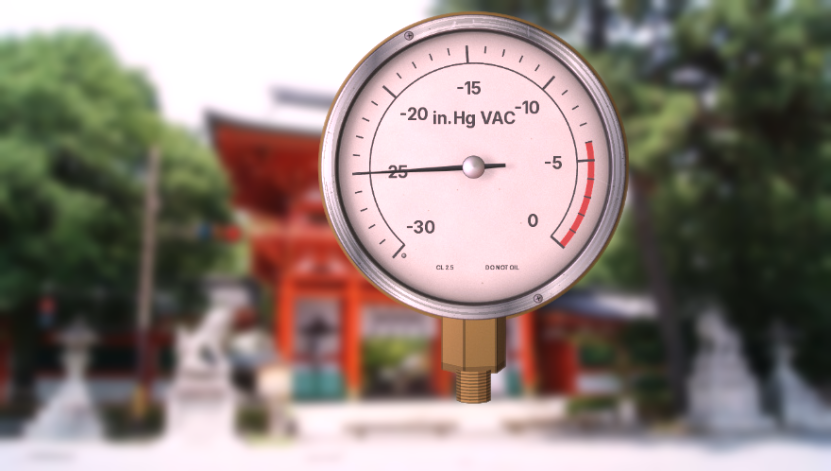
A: -25 inHg
